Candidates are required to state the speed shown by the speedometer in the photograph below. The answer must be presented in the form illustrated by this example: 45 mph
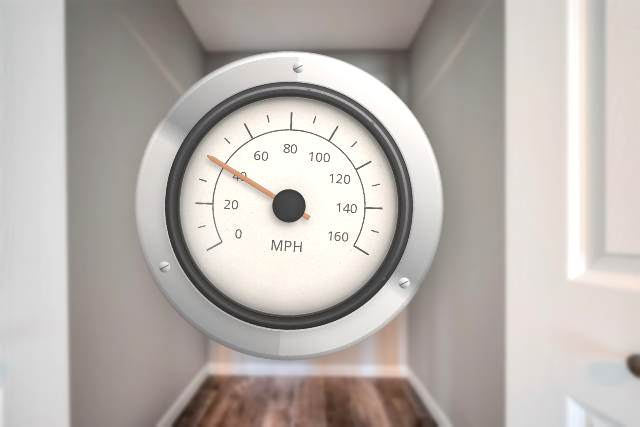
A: 40 mph
